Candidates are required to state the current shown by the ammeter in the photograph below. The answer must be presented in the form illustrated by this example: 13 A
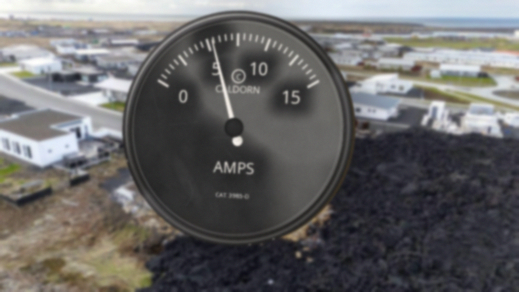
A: 5.5 A
